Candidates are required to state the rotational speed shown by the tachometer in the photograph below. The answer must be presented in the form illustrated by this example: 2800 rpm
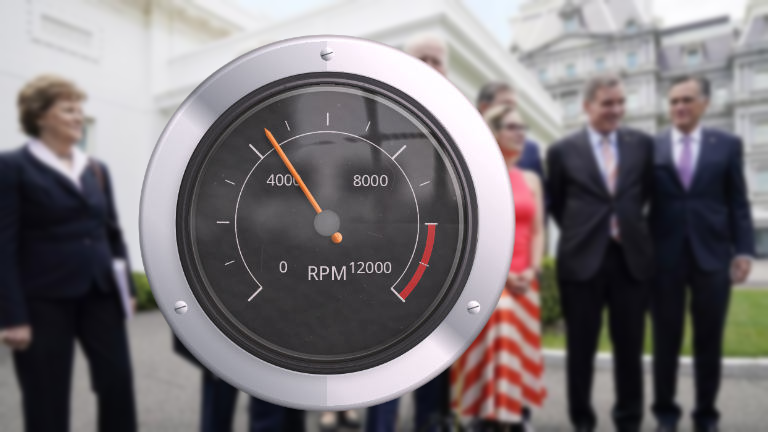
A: 4500 rpm
